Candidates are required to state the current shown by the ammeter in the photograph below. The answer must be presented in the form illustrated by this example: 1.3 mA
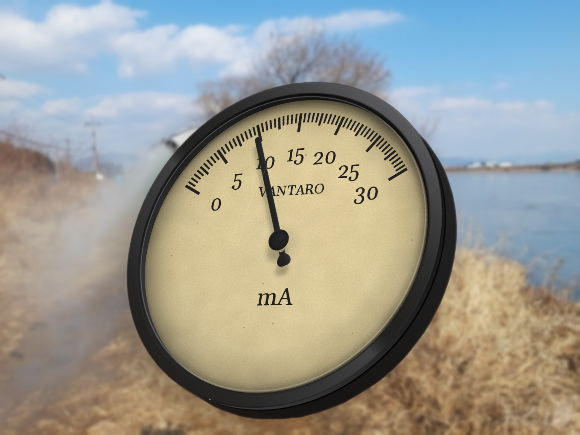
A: 10 mA
